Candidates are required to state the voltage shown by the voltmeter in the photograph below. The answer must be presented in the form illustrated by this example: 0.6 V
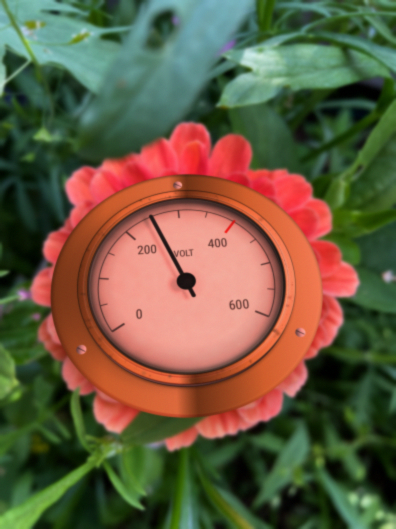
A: 250 V
